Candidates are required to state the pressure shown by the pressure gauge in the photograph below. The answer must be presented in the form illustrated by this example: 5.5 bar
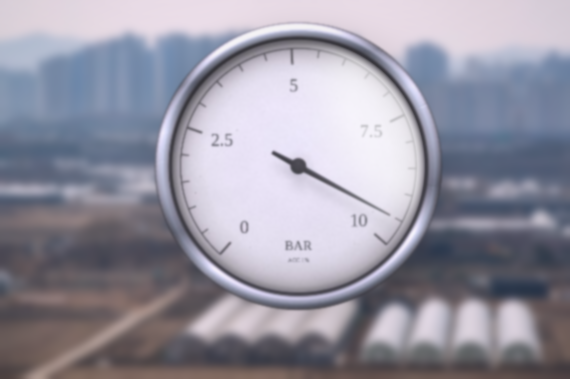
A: 9.5 bar
